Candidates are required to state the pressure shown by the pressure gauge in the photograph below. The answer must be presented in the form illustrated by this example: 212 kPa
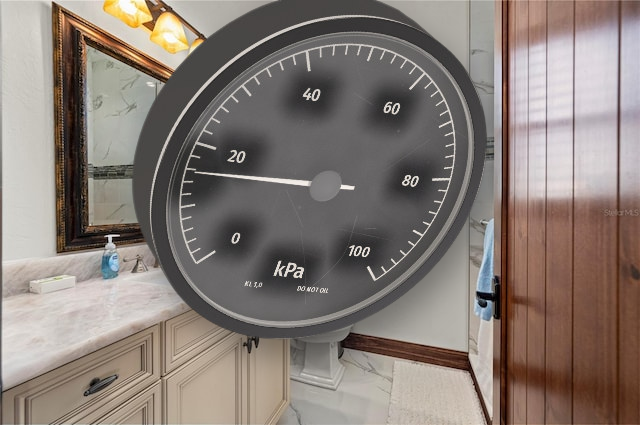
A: 16 kPa
